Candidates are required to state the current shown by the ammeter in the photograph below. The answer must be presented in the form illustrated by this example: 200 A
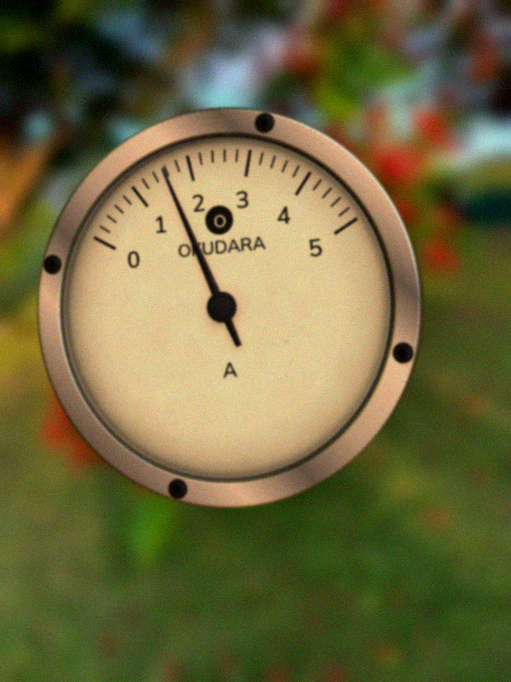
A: 1.6 A
